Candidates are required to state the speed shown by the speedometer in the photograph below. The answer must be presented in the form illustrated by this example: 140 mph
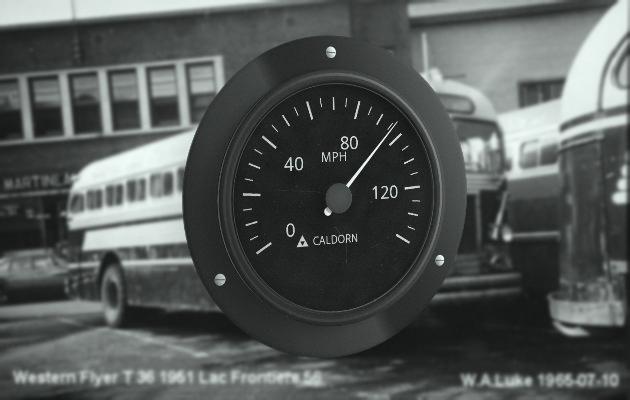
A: 95 mph
